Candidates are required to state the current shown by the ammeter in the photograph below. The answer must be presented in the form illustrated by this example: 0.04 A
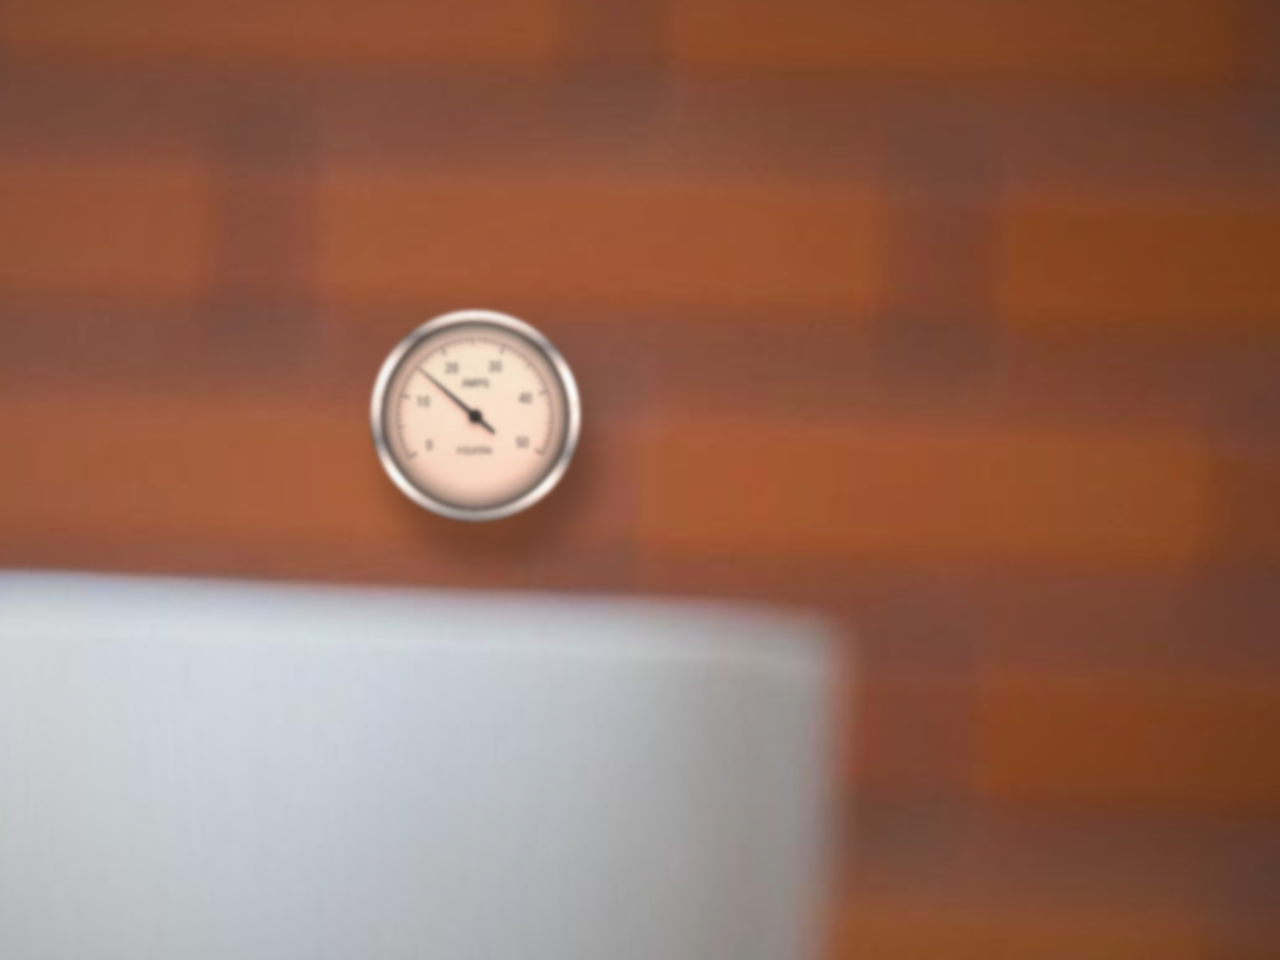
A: 15 A
